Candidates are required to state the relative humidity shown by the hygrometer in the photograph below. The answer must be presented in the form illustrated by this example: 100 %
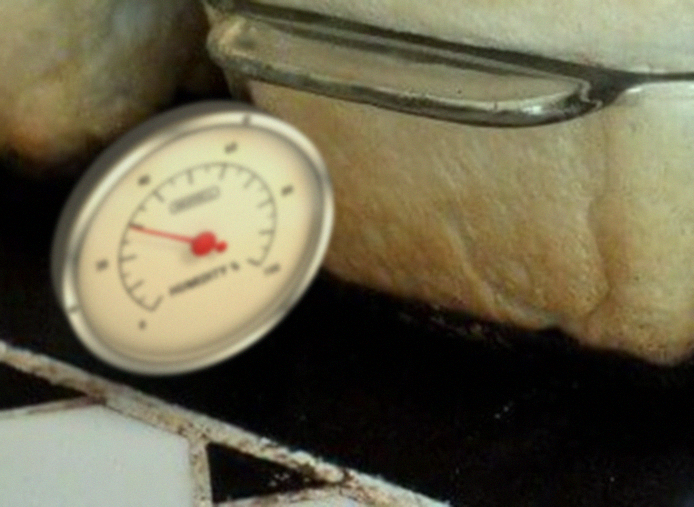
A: 30 %
